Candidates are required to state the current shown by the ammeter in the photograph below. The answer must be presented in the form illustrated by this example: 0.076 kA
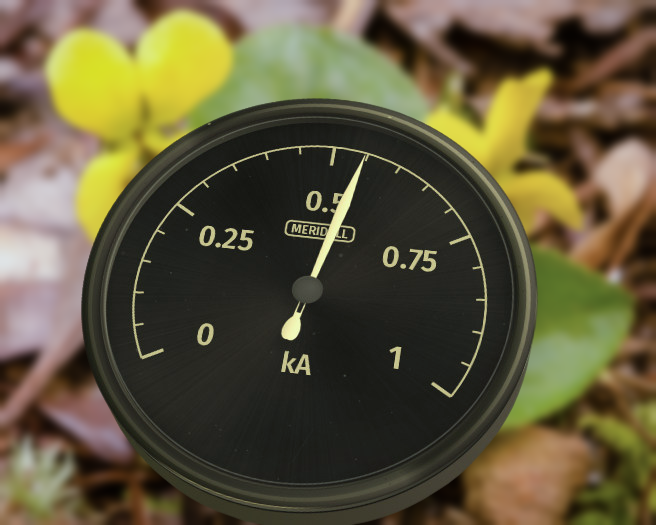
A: 0.55 kA
